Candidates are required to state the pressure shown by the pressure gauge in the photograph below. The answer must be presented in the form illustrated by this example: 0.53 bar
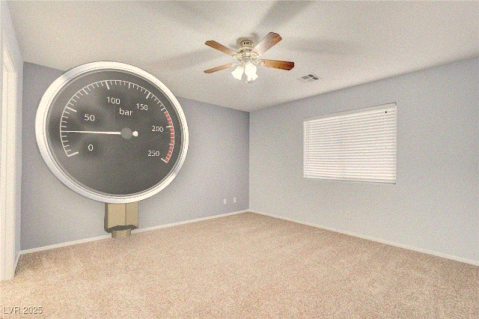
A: 25 bar
